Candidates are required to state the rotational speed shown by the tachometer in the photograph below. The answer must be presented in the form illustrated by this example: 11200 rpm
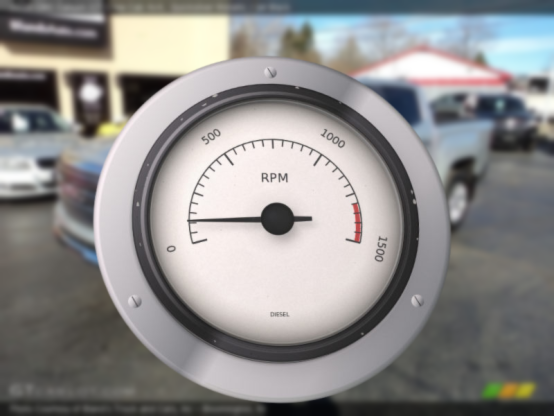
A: 100 rpm
